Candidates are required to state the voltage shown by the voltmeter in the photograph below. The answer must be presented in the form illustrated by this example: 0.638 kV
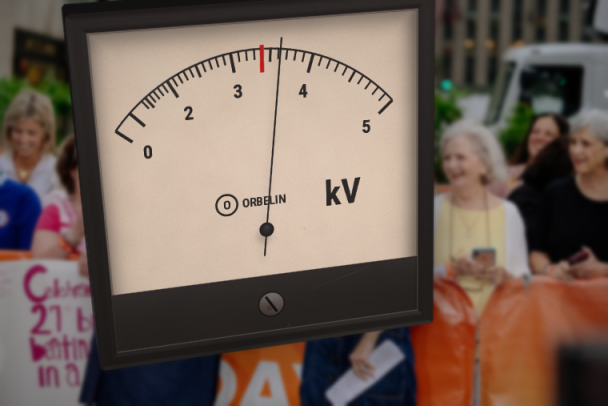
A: 3.6 kV
